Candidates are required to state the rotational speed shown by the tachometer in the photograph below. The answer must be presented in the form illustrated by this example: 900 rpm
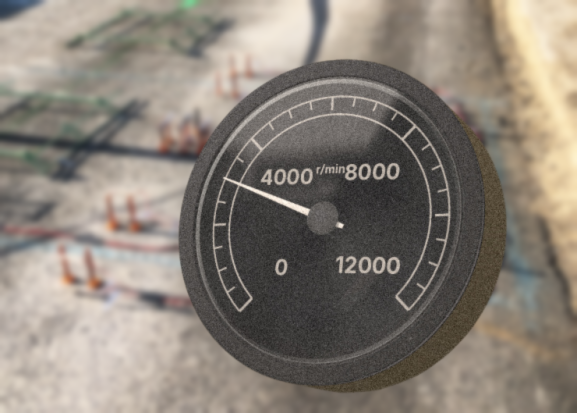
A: 3000 rpm
